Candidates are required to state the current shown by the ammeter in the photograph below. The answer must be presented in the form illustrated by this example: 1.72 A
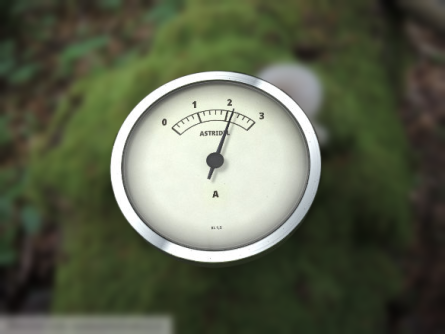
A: 2.2 A
